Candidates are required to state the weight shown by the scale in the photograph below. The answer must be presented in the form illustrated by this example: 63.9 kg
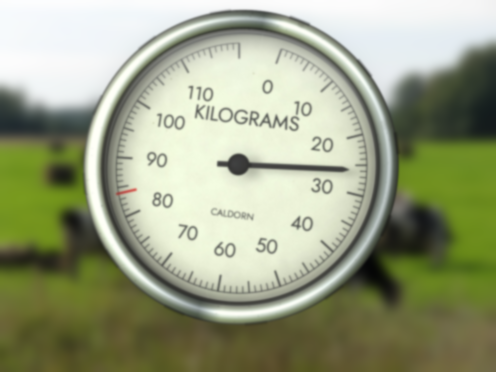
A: 26 kg
